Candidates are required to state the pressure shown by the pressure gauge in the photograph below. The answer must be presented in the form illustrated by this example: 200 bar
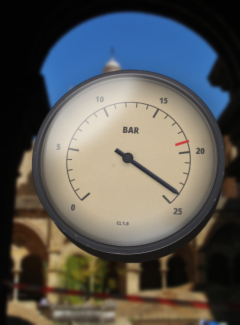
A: 24 bar
